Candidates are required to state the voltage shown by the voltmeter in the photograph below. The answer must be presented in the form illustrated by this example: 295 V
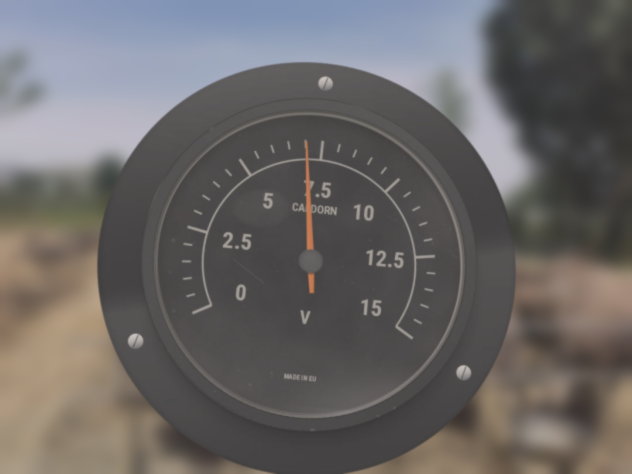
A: 7 V
